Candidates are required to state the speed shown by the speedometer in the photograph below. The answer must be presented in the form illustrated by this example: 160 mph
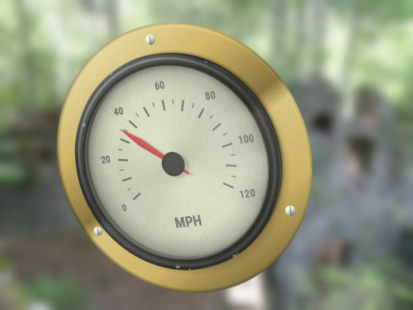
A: 35 mph
